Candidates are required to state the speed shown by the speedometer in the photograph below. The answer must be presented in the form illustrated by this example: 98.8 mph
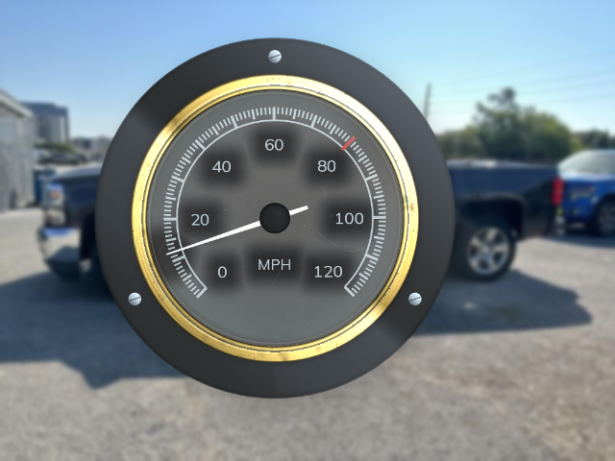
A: 12 mph
